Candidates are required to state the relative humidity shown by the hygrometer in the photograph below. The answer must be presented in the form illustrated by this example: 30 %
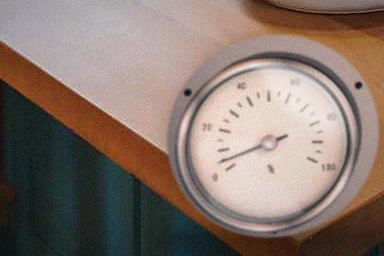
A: 5 %
